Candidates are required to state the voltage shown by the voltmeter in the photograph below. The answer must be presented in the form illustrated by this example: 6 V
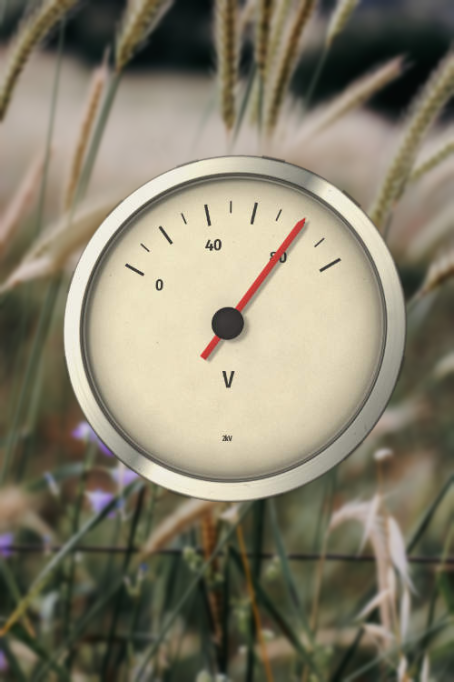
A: 80 V
